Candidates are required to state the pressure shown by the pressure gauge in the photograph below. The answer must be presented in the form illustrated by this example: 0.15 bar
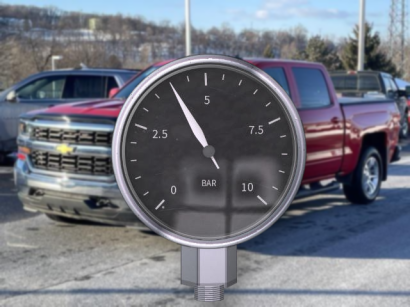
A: 4 bar
